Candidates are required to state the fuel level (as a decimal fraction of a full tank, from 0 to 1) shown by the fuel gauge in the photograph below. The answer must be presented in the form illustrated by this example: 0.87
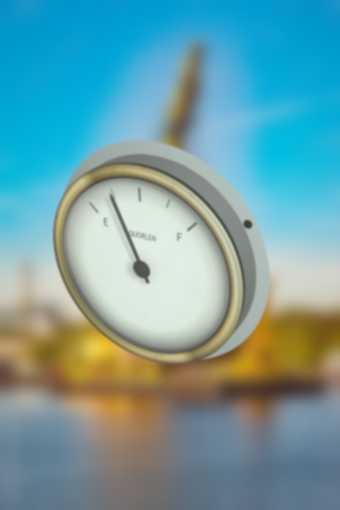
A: 0.25
